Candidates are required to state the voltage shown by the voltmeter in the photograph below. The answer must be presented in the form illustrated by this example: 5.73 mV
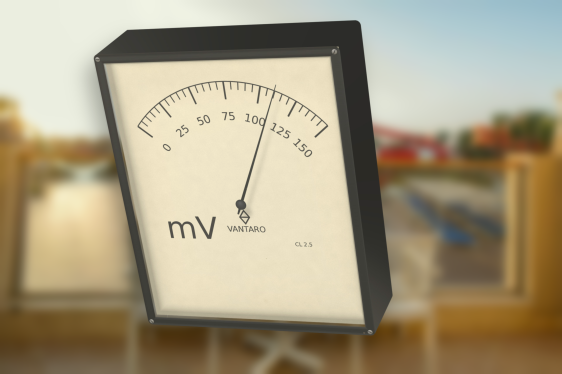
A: 110 mV
